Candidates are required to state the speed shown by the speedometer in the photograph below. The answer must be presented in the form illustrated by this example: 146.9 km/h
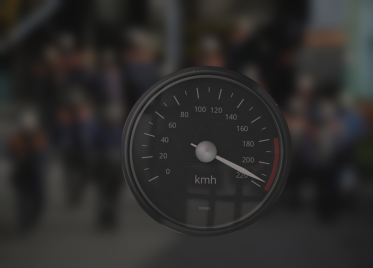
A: 215 km/h
